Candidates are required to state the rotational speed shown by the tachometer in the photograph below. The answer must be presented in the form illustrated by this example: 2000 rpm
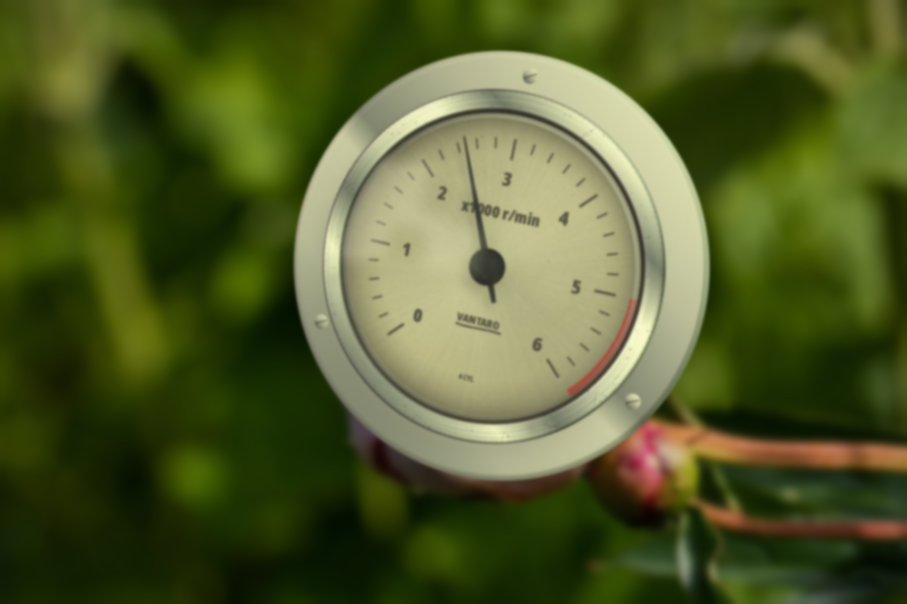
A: 2500 rpm
